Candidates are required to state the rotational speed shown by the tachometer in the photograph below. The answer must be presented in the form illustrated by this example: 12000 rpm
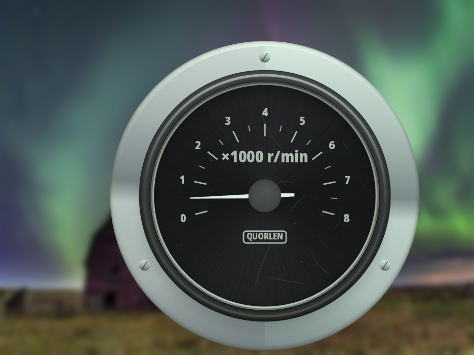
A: 500 rpm
